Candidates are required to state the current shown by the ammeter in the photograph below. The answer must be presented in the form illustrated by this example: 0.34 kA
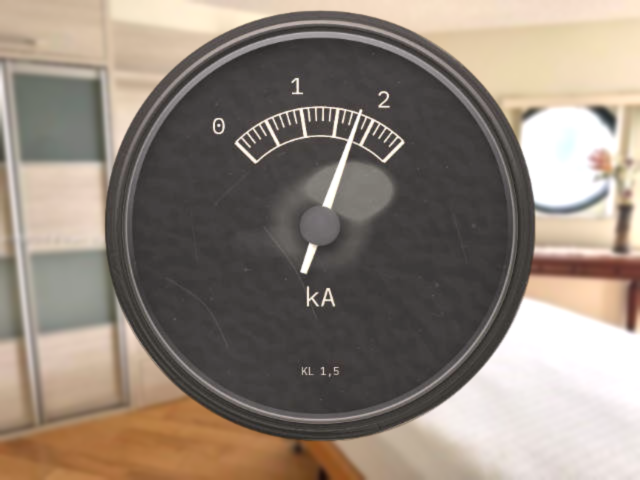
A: 1.8 kA
